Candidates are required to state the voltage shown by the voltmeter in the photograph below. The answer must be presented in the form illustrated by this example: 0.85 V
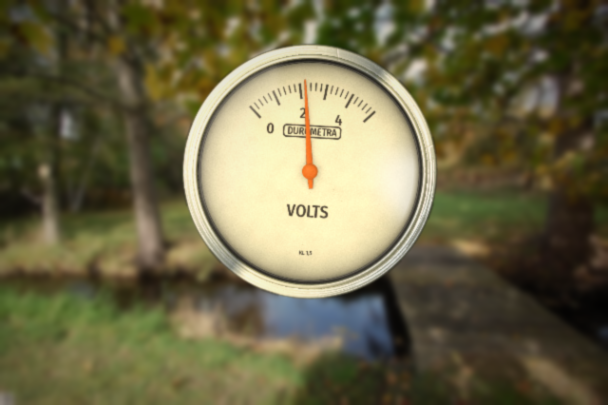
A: 2.2 V
